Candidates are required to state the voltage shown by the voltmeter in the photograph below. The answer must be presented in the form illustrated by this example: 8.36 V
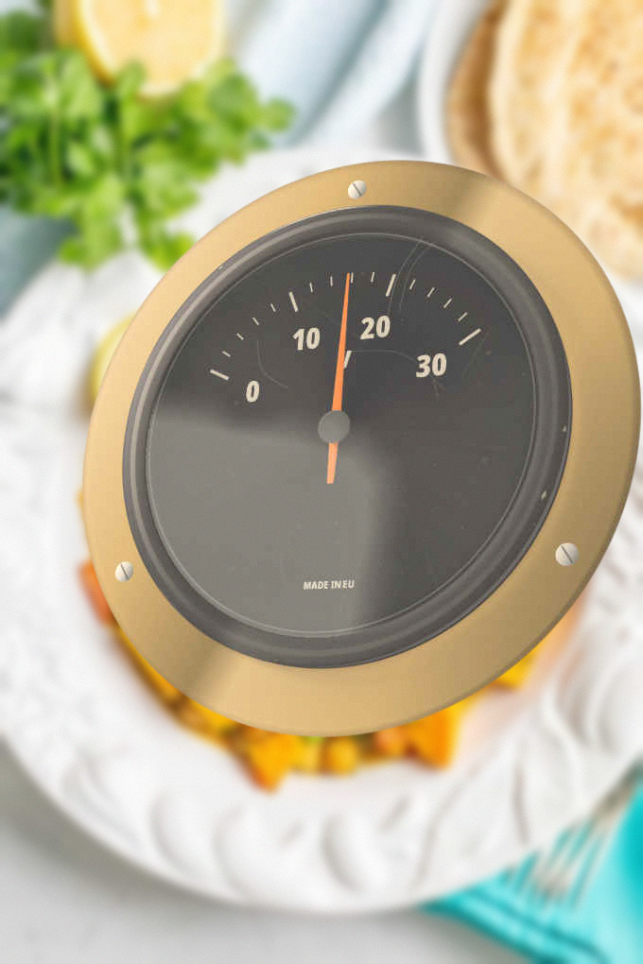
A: 16 V
